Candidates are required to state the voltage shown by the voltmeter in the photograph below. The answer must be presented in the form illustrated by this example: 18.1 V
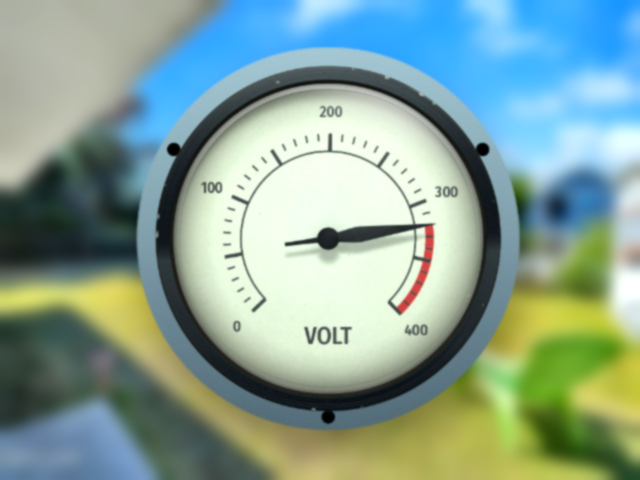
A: 320 V
